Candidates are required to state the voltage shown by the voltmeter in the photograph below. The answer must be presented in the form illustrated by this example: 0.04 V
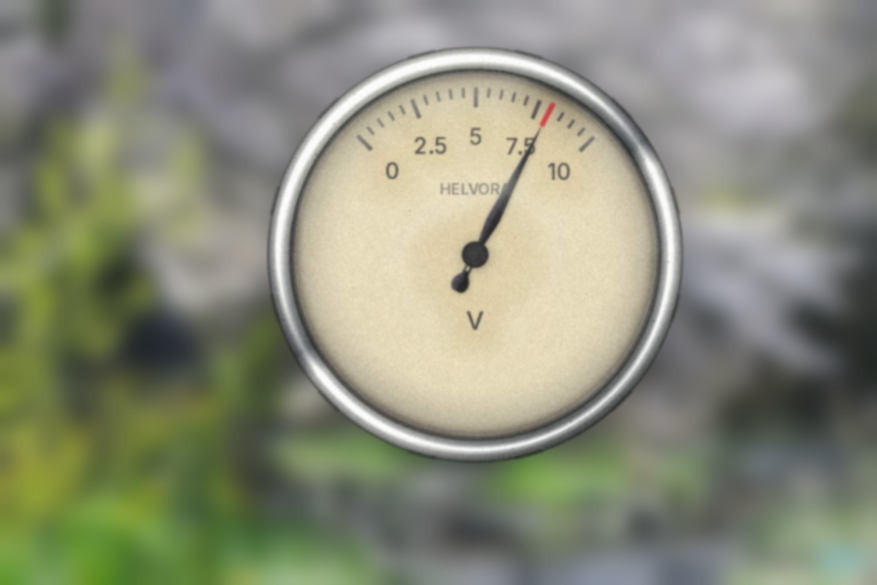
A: 8 V
